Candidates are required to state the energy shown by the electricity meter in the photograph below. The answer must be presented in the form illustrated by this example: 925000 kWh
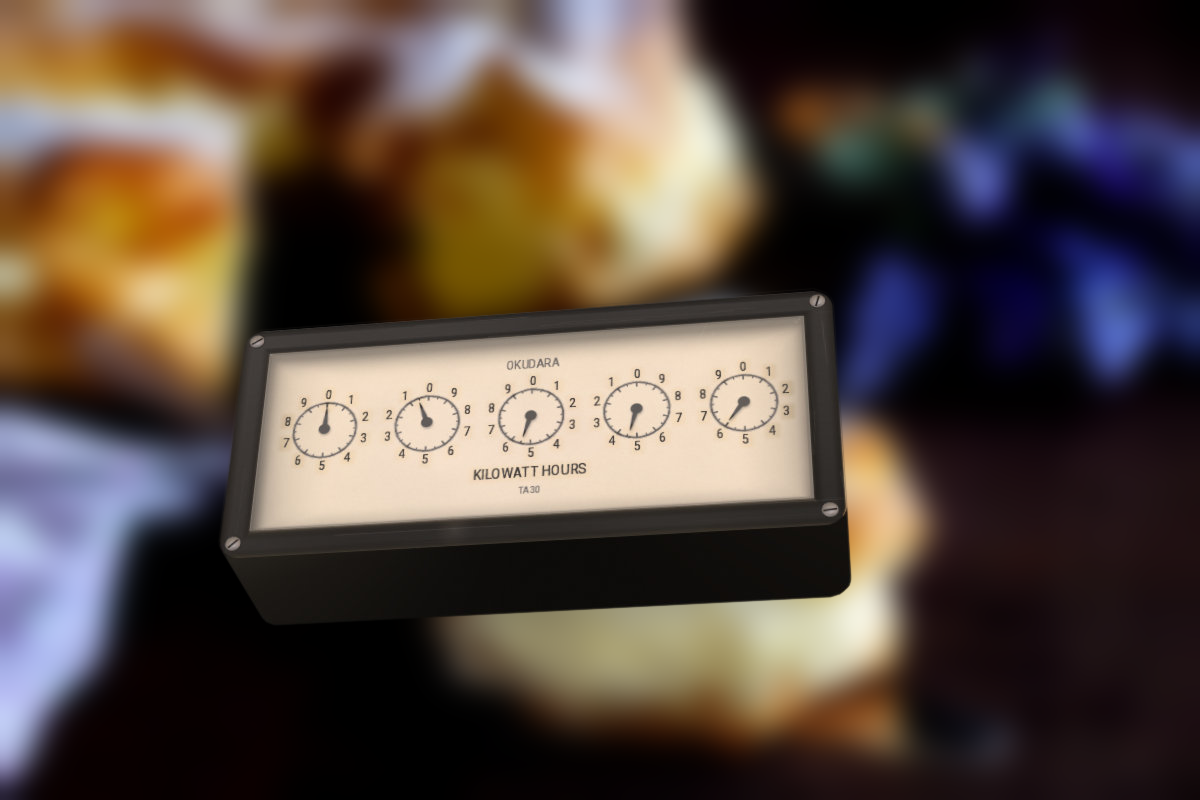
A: 546 kWh
